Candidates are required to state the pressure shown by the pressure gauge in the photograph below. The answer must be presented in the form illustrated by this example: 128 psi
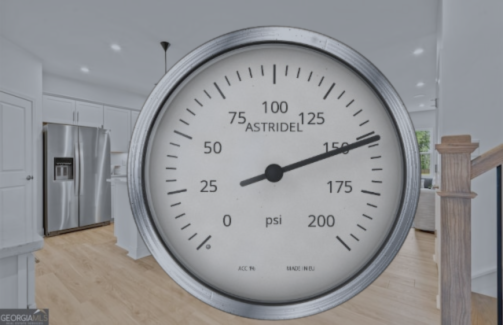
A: 152.5 psi
